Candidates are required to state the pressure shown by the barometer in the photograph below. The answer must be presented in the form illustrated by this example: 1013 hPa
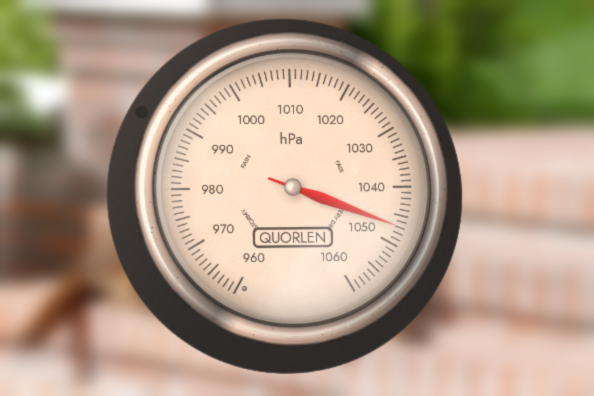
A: 1047 hPa
